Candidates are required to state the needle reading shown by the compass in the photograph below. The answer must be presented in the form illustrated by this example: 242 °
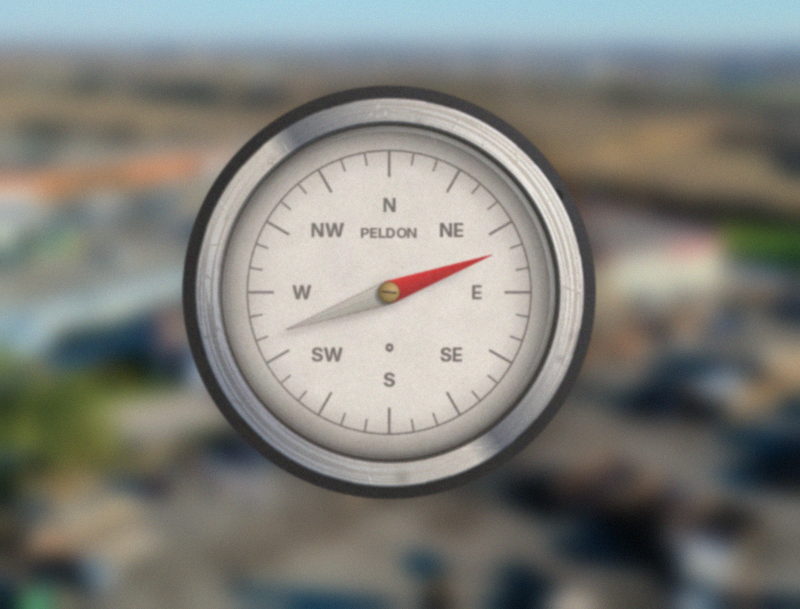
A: 70 °
